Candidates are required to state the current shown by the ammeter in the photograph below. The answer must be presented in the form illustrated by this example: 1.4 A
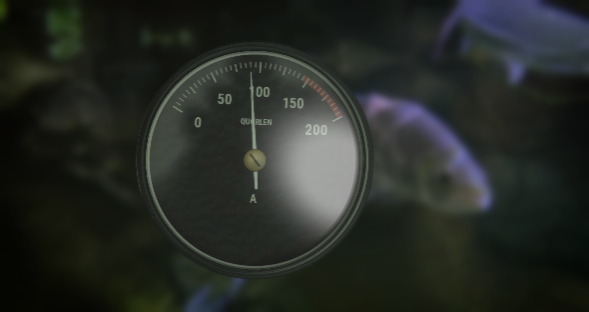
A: 90 A
